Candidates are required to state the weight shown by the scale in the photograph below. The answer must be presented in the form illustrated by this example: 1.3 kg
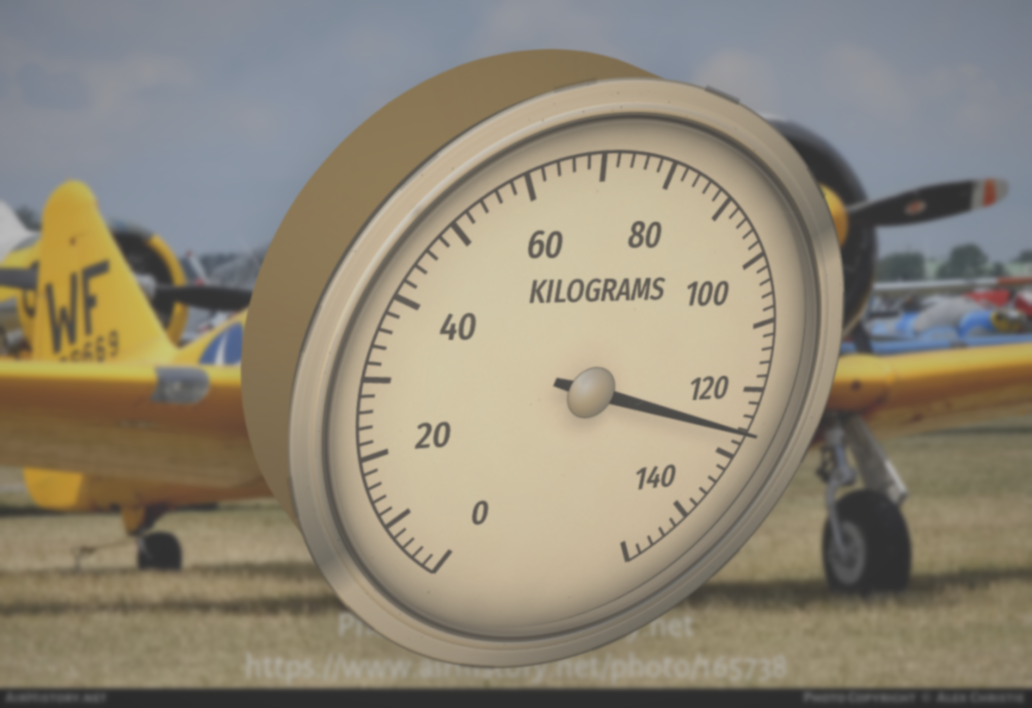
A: 126 kg
